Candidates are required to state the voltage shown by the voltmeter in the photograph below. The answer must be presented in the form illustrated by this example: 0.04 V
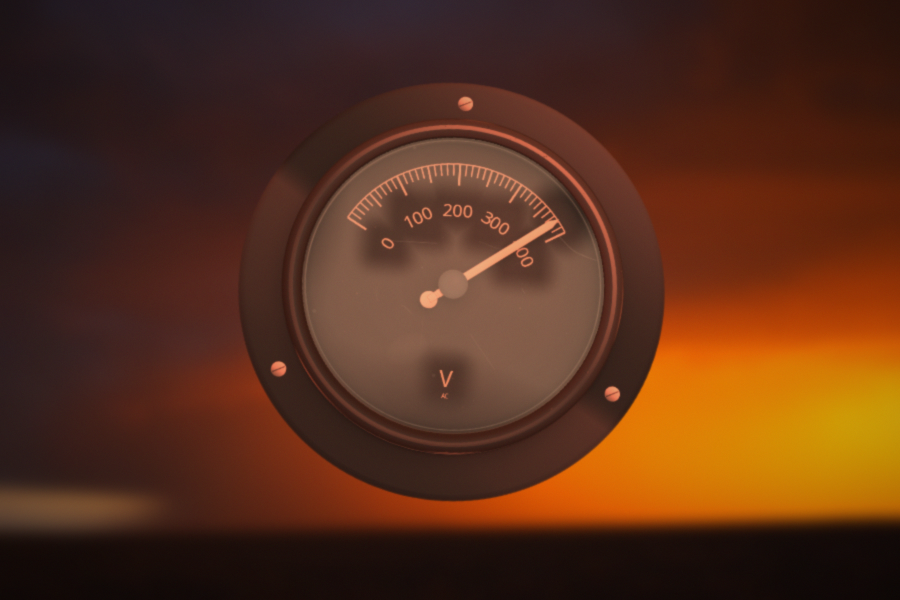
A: 380 V
